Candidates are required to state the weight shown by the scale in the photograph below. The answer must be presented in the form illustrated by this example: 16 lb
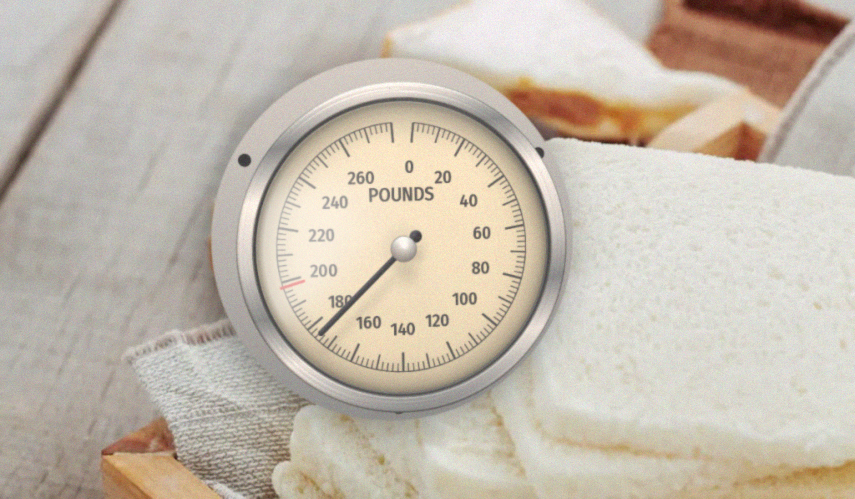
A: 176 lb
